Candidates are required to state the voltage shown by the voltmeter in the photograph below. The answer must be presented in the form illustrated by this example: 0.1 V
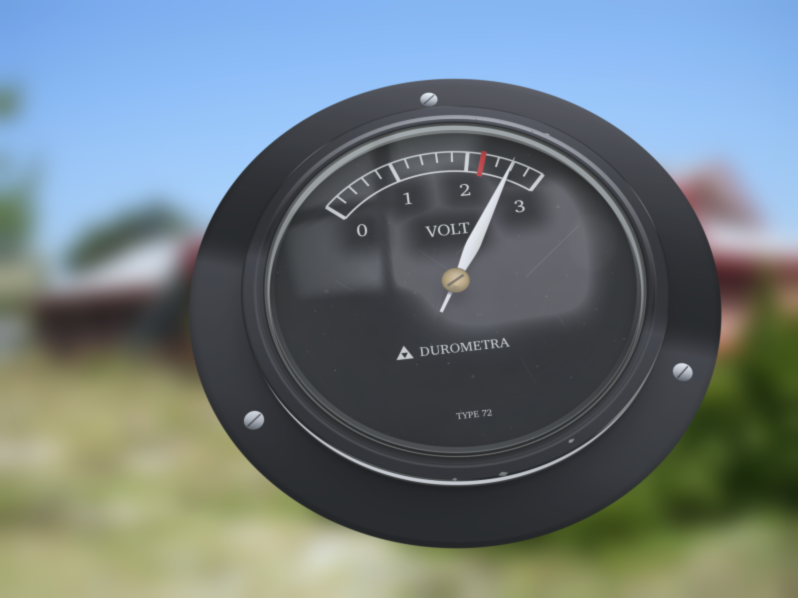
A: 2.6 V
